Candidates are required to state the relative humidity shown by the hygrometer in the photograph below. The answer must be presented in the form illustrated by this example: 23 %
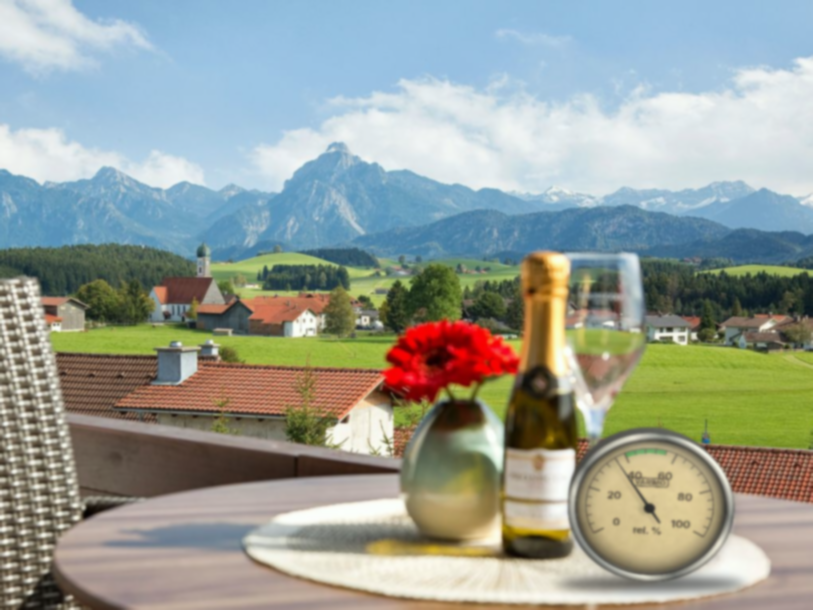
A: 36 %
